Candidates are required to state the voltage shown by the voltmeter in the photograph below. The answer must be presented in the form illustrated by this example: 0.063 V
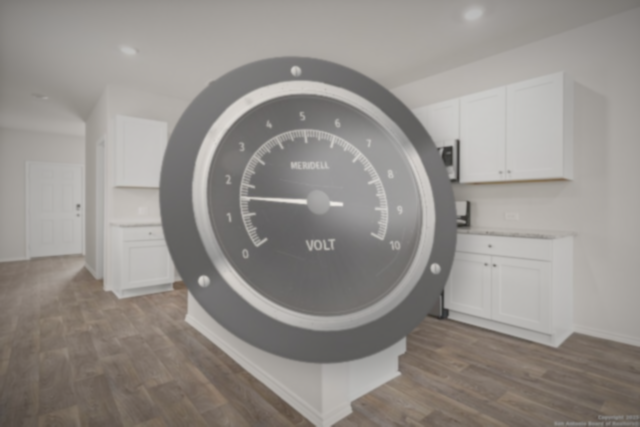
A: 1.5 V
